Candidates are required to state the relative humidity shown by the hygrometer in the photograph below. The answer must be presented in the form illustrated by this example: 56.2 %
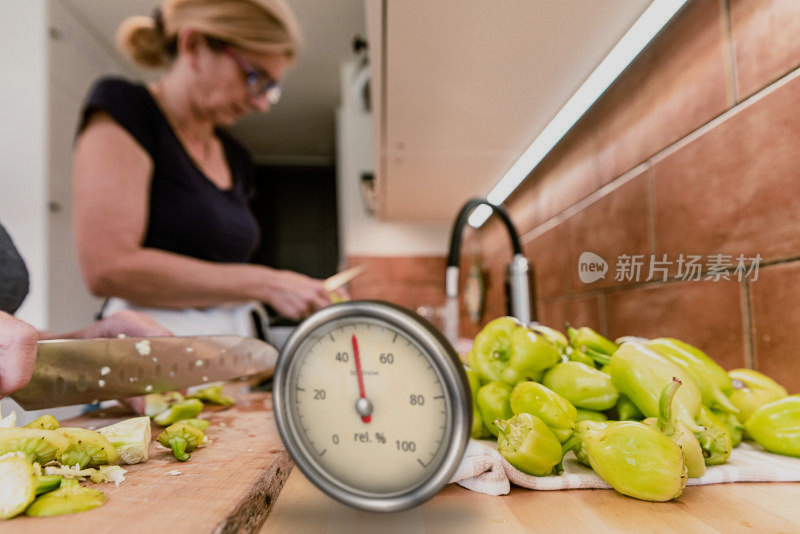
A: 48 %
